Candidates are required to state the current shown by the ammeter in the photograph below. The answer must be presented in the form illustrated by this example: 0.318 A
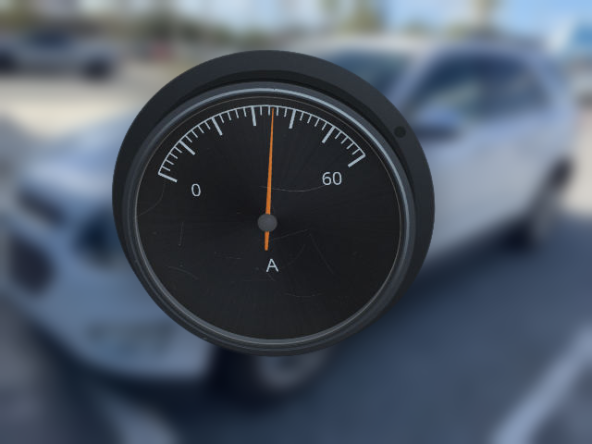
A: 35 A
